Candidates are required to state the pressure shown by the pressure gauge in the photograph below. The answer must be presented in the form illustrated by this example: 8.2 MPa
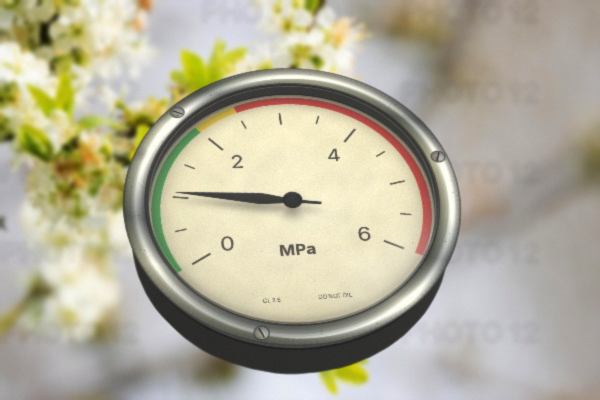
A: 1 MPa
